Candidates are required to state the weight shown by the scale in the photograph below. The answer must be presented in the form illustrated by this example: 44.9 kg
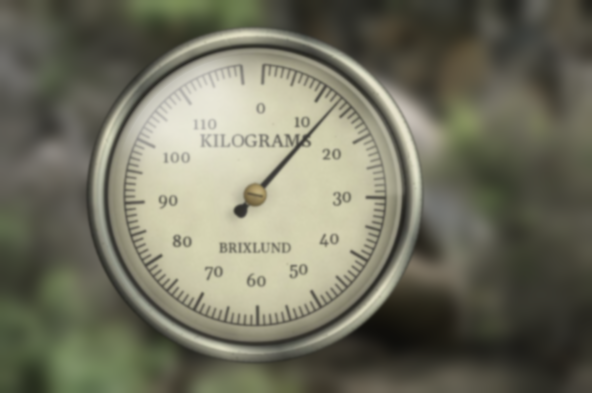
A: 13 kg
